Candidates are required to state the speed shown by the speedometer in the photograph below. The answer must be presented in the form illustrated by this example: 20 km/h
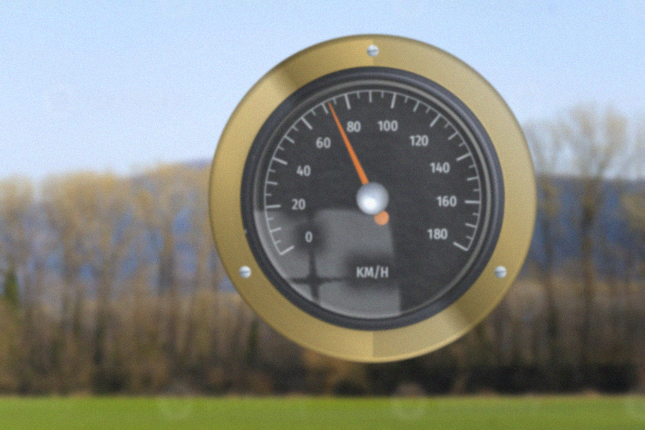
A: 72.5 km/h
